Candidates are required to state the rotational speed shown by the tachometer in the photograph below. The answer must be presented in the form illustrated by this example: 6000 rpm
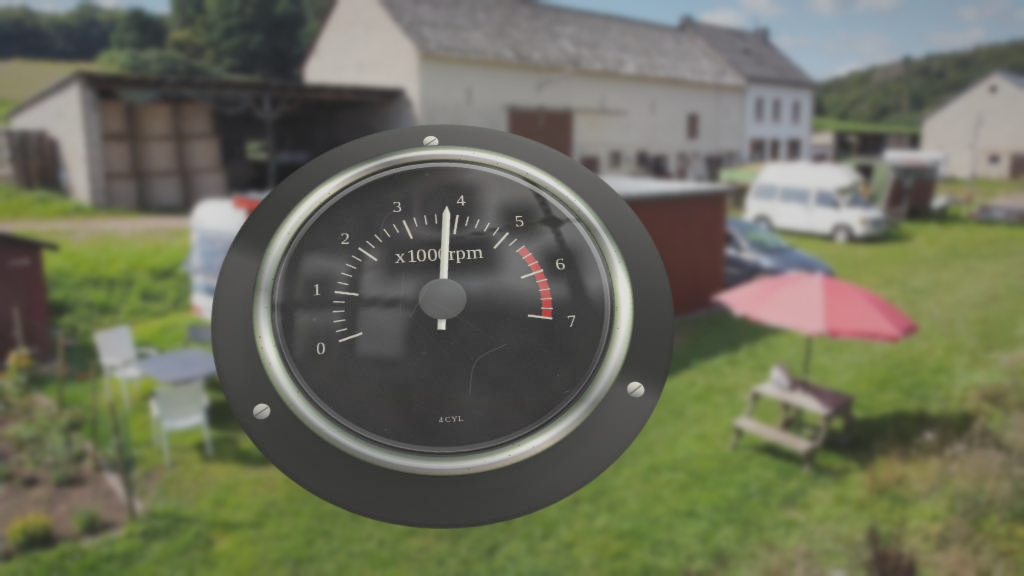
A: 3800 rpm
